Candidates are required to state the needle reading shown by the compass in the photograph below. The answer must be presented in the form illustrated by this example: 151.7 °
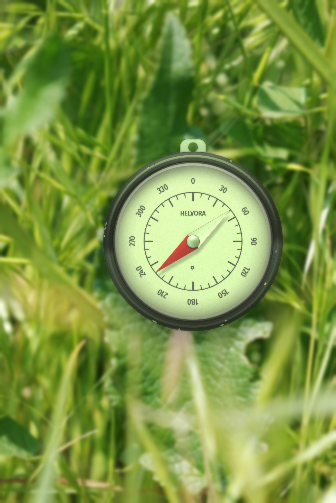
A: 230 °
